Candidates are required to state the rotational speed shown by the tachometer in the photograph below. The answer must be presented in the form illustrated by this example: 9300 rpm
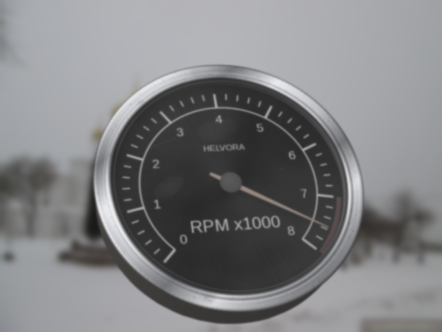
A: 7600 rpm
